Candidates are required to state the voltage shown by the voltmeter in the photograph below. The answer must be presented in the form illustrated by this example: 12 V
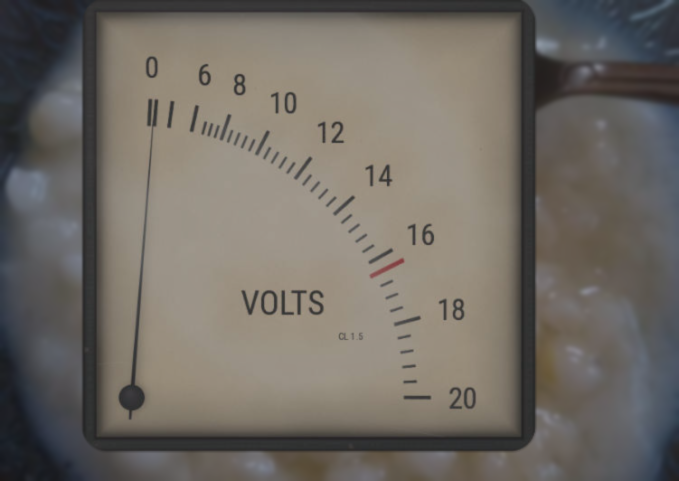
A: 2 V
